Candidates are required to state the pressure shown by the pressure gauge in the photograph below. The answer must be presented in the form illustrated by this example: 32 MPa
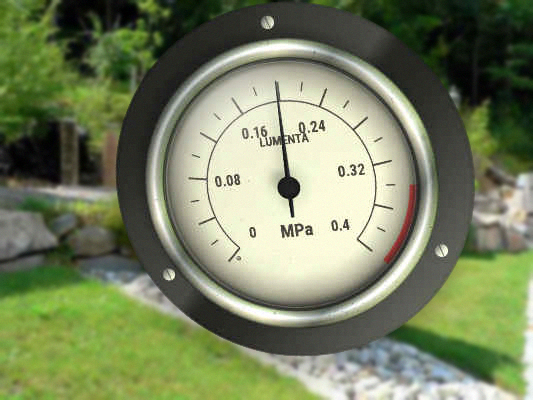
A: 0.2 MPa
